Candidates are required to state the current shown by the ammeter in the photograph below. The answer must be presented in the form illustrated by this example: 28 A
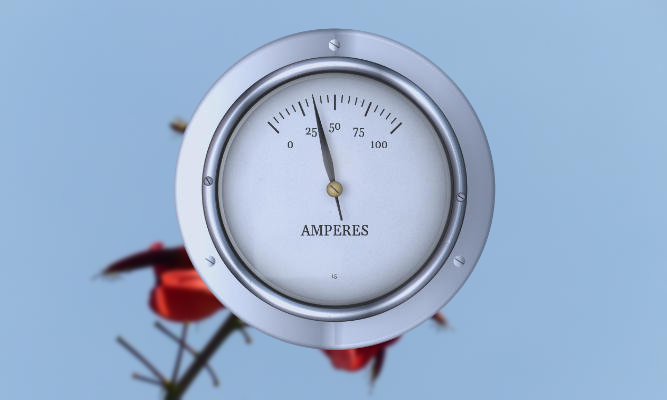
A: 35 A
